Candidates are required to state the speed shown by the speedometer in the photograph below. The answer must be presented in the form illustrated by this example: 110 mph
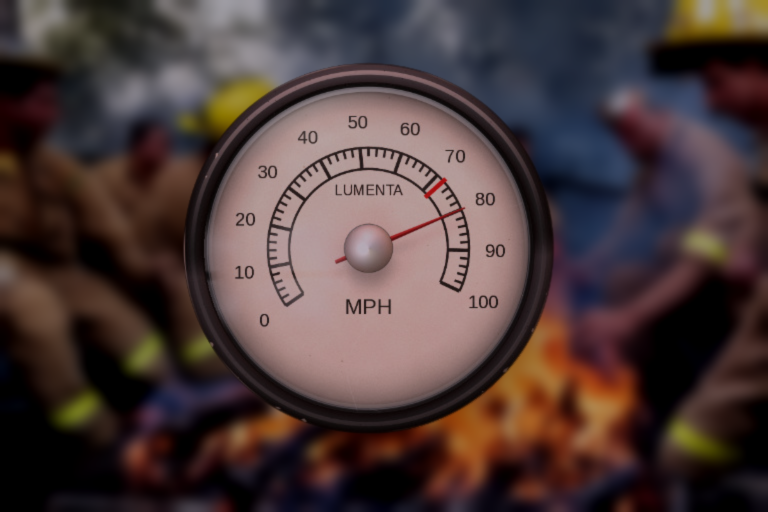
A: 80 mph
